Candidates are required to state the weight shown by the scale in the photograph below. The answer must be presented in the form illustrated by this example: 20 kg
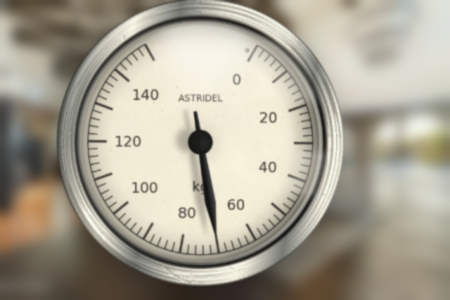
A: 70 kg
